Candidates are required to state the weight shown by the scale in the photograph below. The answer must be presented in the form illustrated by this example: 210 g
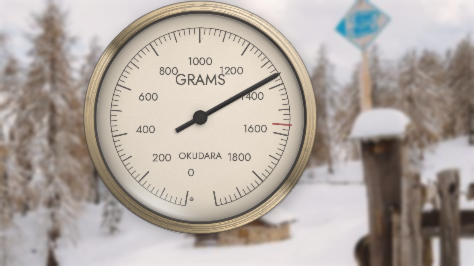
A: 1360 g
